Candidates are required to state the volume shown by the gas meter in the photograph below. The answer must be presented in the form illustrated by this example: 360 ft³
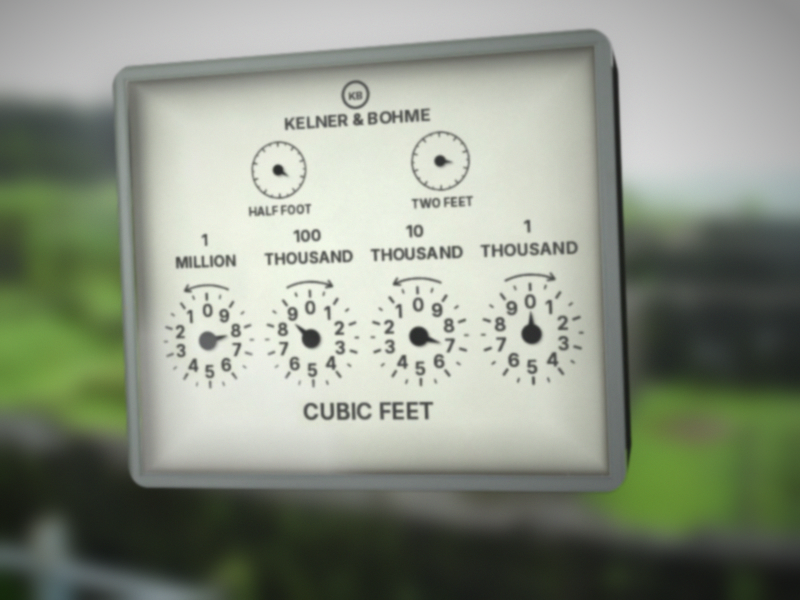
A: 787000 ft³
